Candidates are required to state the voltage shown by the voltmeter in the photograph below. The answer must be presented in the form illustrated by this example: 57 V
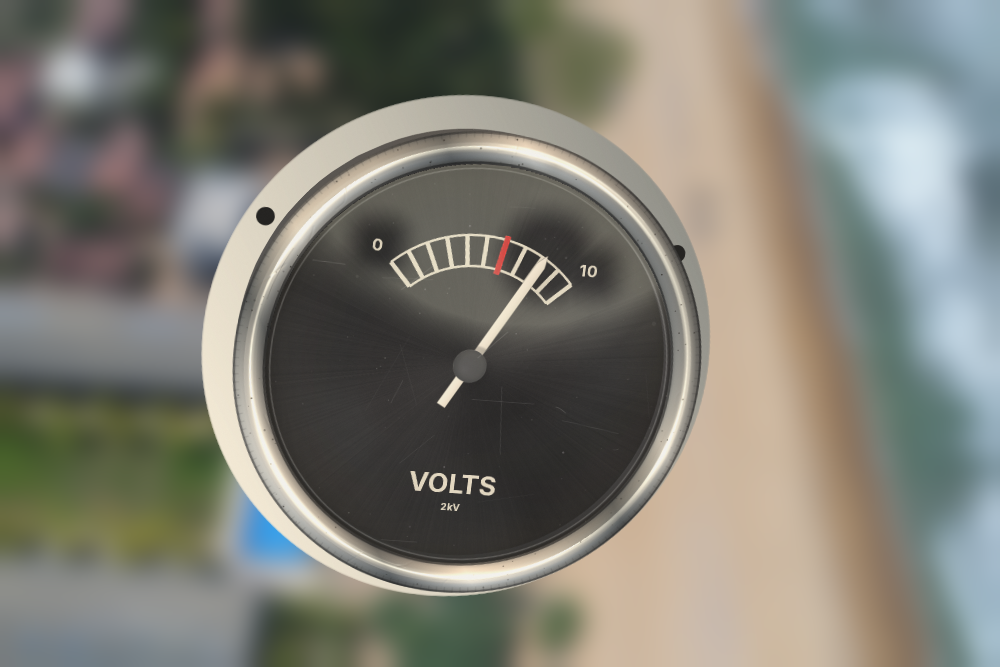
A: 8 V
